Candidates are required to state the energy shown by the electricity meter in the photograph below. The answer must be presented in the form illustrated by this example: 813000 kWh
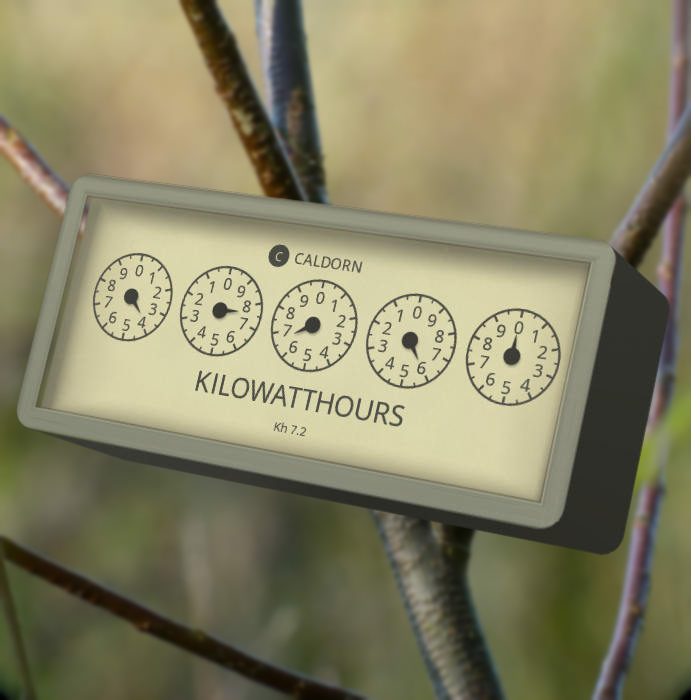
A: 37660 kWh
